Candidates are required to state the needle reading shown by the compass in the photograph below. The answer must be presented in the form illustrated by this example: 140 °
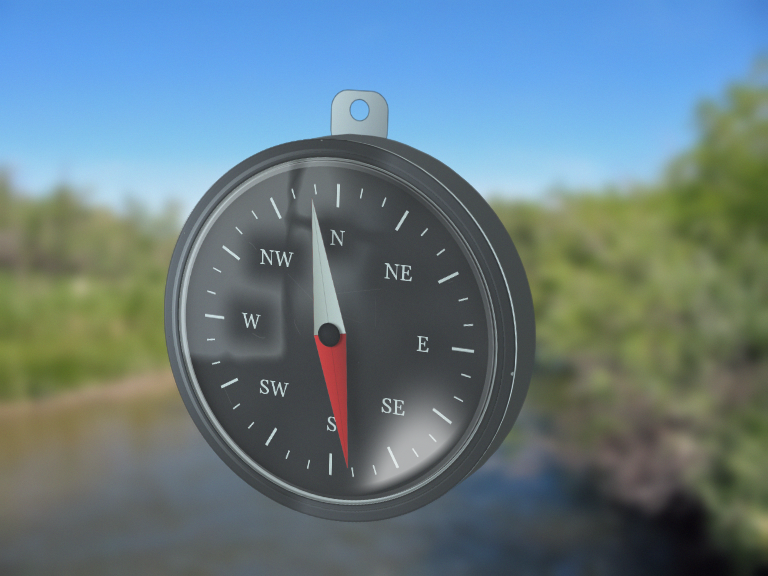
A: 170 °
